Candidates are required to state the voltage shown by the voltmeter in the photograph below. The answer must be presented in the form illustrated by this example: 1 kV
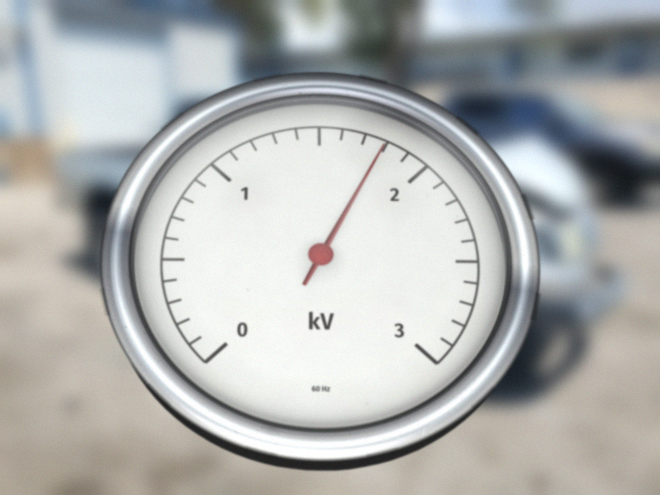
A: 1.8 kV
